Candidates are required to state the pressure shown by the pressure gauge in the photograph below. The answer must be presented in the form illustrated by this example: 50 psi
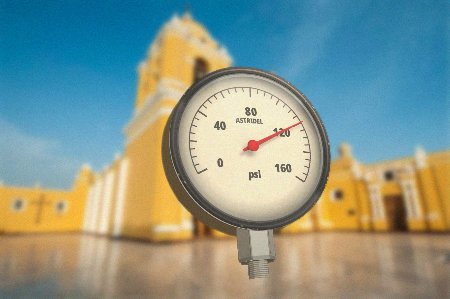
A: 120 psi
